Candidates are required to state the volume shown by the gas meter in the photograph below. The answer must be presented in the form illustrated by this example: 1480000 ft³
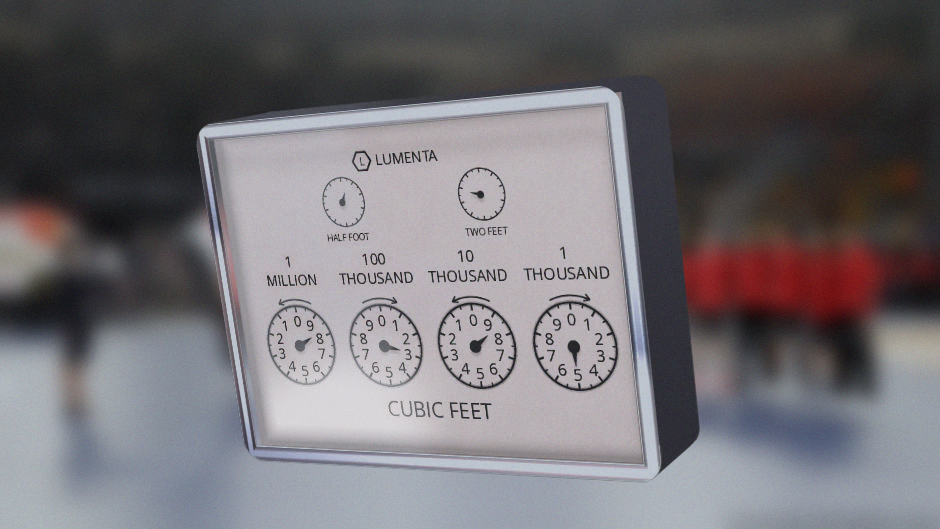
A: 828500 ft³
